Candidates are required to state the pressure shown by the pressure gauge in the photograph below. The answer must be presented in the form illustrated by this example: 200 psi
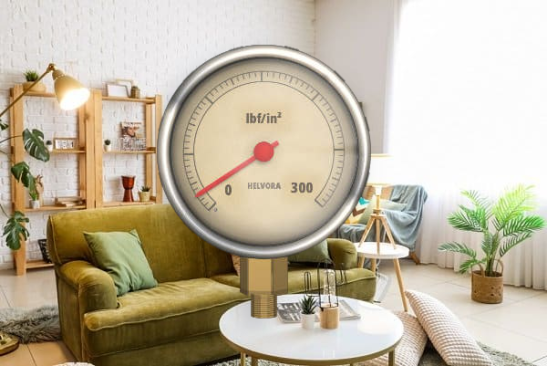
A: 15 psi
